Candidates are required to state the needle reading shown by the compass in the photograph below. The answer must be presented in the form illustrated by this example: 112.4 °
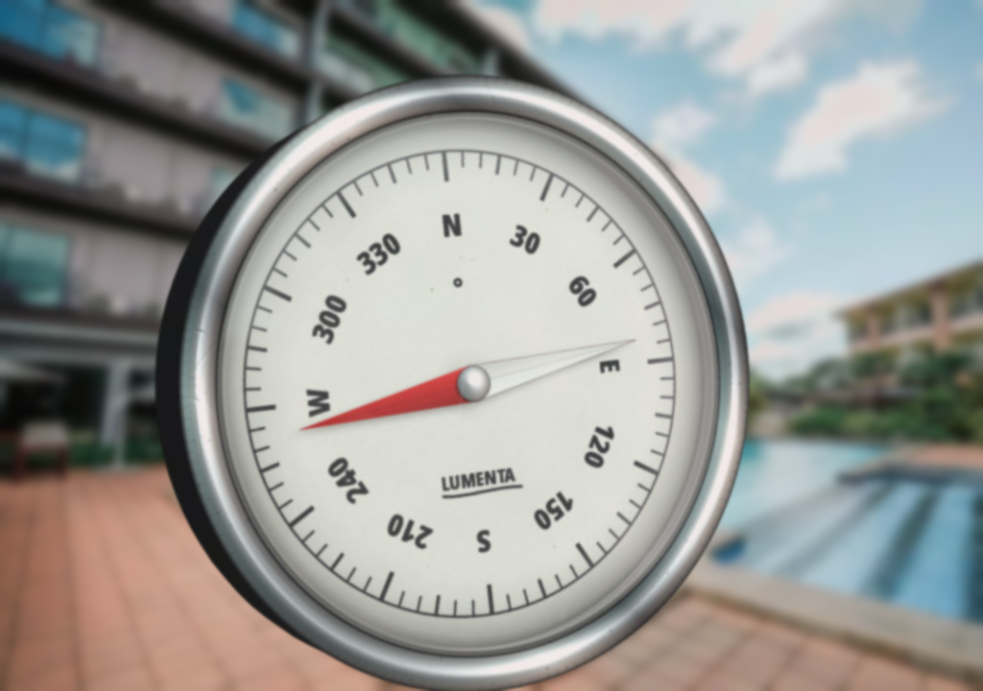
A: 262.5 °
